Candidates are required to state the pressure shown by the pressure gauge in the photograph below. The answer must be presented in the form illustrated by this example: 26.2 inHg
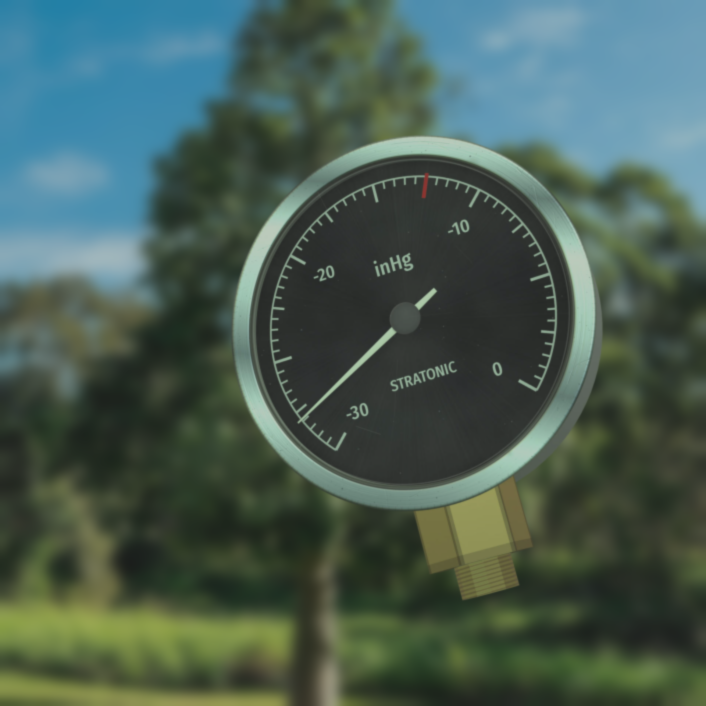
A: -28 inHg
